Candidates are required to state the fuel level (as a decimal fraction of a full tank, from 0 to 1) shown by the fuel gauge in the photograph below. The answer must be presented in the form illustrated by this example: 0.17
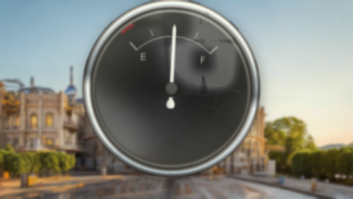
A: 0.5
